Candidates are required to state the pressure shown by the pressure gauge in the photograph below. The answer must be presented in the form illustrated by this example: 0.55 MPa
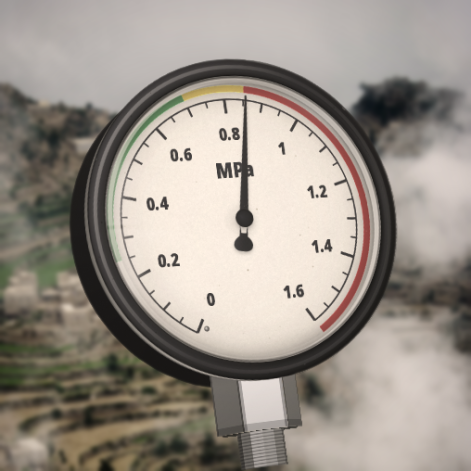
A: 0.85 MPa
